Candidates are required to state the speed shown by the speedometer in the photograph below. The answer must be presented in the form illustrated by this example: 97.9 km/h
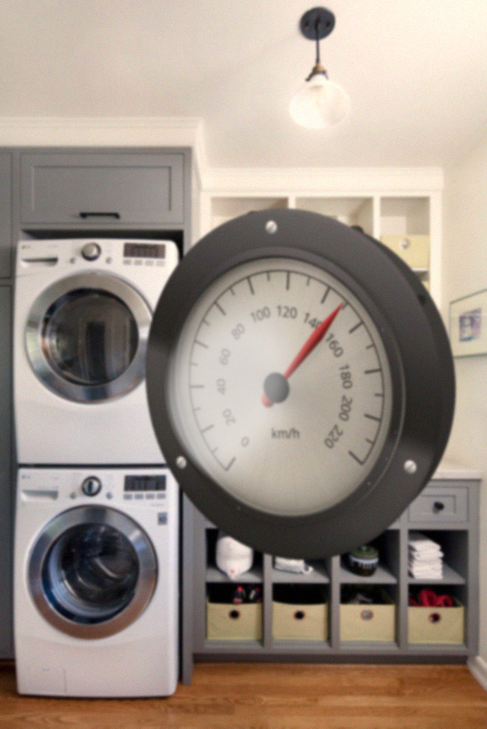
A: 150 km/h
